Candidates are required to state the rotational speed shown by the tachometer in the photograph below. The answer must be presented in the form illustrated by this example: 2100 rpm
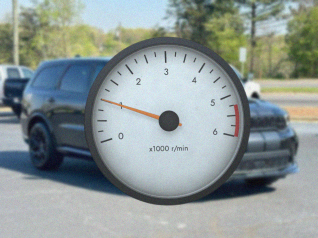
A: 1000 rpm
